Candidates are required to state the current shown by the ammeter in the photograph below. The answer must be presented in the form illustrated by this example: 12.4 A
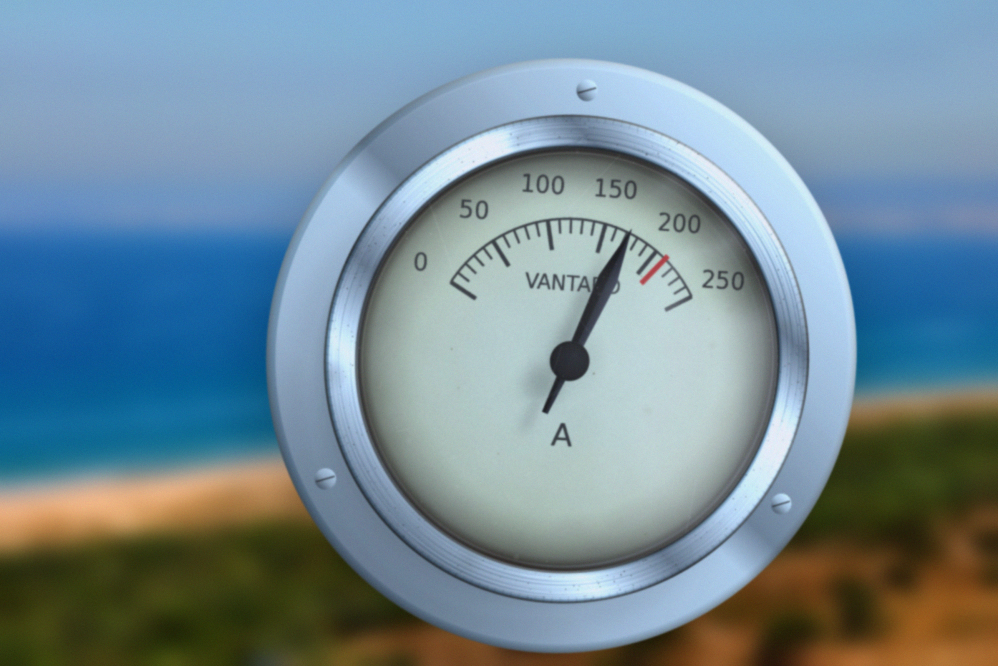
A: 170 A
